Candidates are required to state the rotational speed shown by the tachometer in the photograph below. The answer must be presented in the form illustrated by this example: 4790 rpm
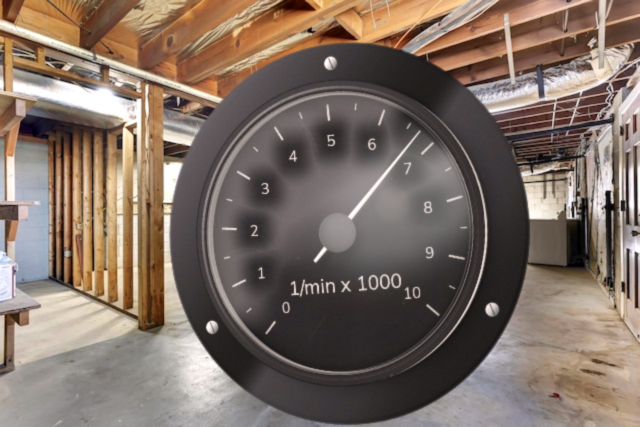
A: 6750 rpm
